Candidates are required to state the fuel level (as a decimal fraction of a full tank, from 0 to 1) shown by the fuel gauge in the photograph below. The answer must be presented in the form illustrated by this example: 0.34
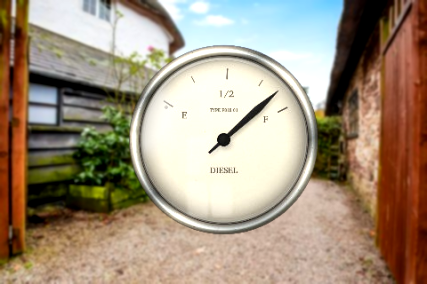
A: 0.875
